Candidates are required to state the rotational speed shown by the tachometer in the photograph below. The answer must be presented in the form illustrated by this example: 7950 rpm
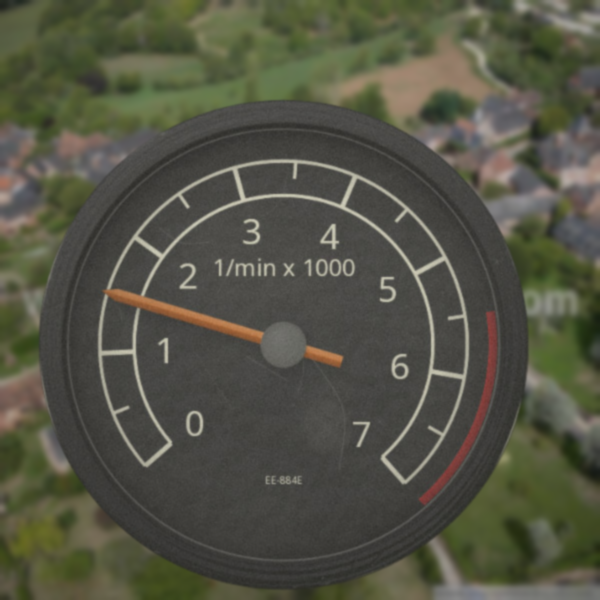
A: 1500 rpm
